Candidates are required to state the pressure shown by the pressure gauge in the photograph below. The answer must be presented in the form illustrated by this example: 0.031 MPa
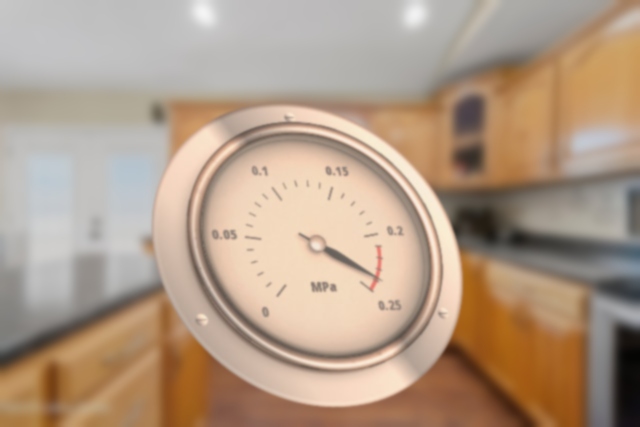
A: 0.24 MPa
